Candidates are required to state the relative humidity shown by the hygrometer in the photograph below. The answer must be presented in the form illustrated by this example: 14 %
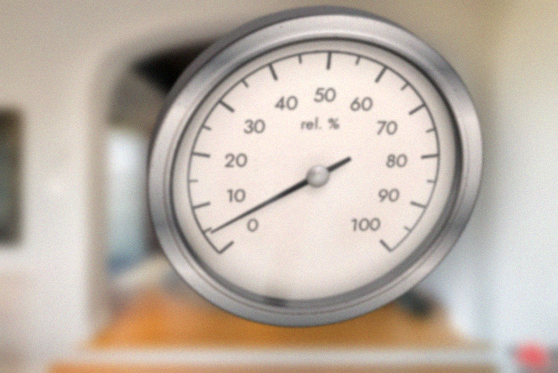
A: 5 %
